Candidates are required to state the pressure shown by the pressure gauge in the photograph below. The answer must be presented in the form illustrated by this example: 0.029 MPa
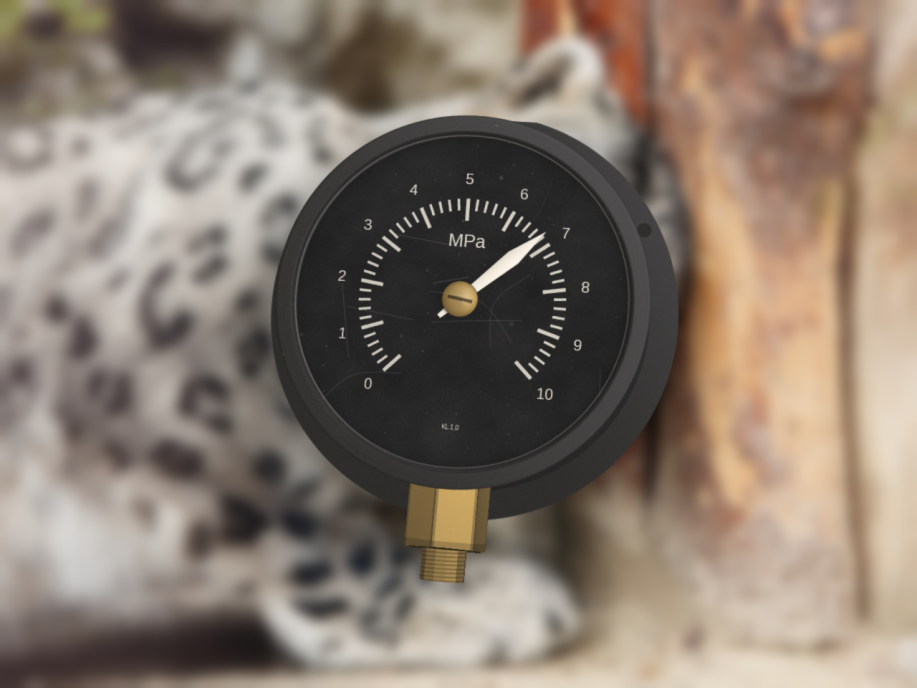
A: 6.8 MPa
